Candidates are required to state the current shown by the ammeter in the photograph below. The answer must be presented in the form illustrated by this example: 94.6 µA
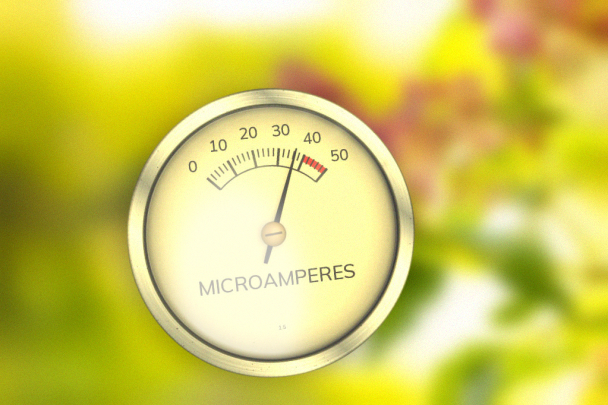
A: 36 µA
